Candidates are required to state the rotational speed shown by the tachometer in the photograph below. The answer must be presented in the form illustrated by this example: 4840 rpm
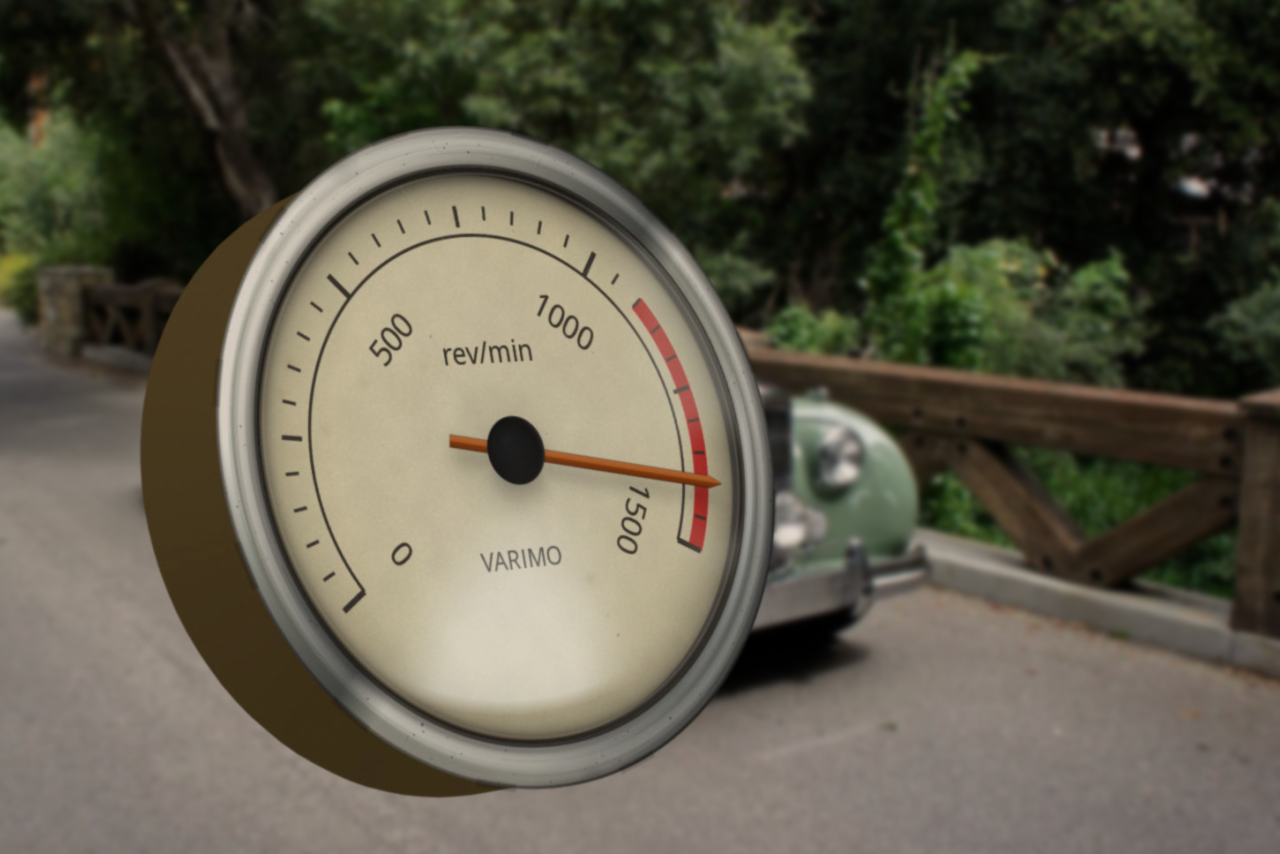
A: 1400 rpm
